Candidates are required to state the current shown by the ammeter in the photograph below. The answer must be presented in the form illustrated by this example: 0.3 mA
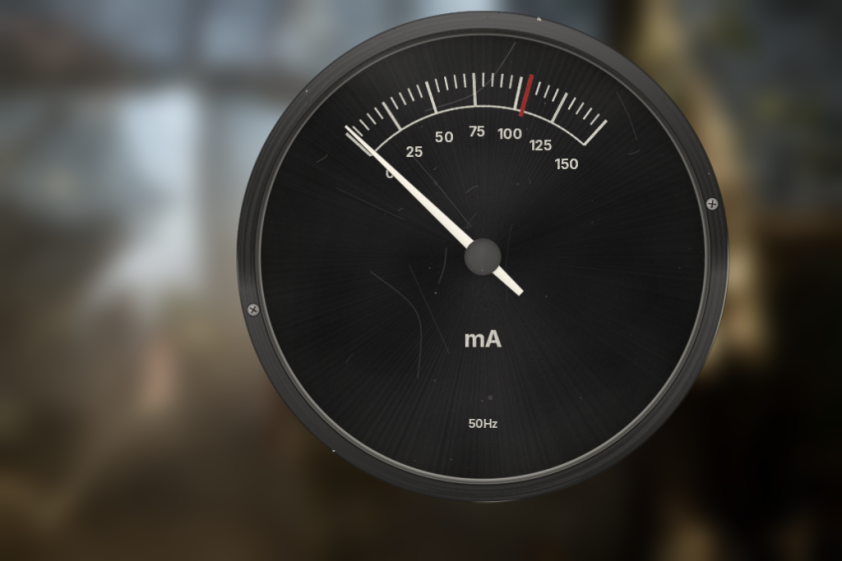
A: 2.5 mA
